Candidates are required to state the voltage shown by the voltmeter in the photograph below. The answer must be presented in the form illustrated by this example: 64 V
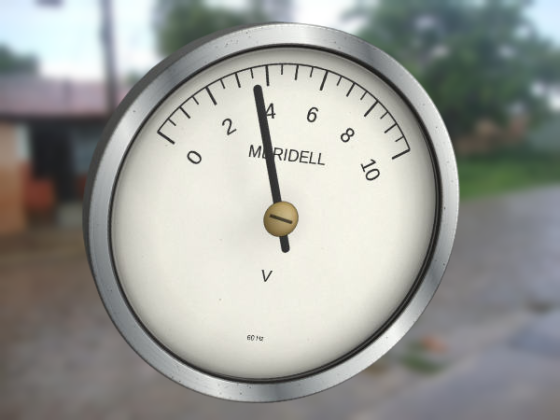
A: 3.5 V
